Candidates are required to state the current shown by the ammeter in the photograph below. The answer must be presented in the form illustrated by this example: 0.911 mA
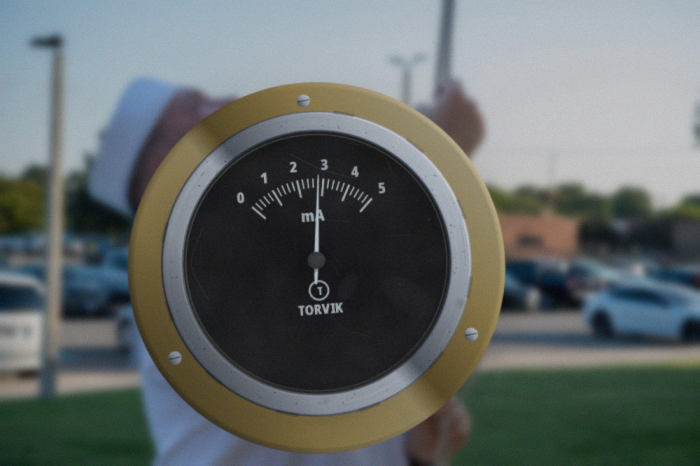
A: 2.8 mA
